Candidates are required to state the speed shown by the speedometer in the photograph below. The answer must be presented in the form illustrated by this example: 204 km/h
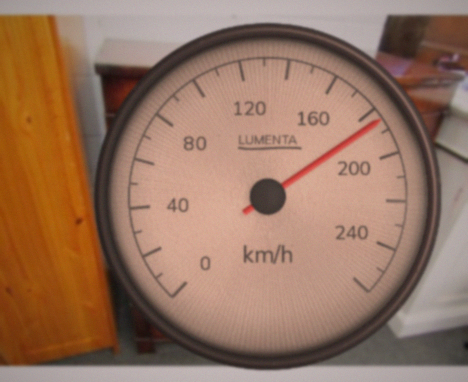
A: 185 km/h
